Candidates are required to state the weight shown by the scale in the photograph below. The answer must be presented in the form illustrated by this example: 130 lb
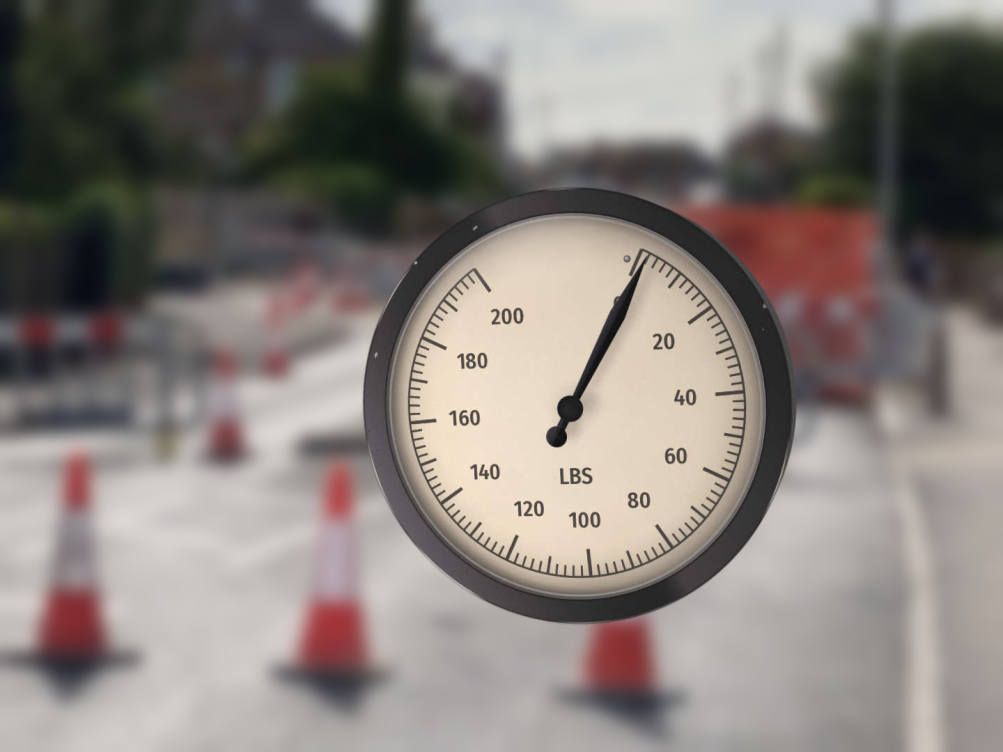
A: 2 lb
